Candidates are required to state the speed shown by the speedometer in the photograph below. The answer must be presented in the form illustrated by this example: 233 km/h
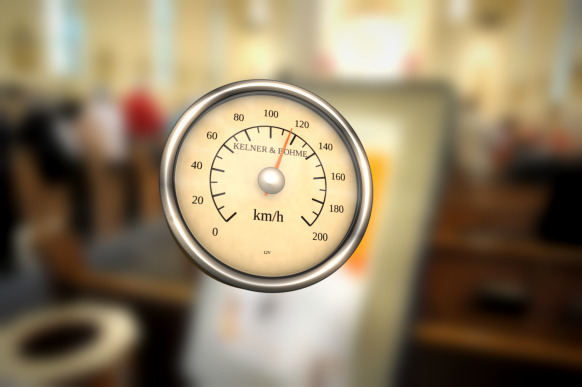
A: 115 km/h
